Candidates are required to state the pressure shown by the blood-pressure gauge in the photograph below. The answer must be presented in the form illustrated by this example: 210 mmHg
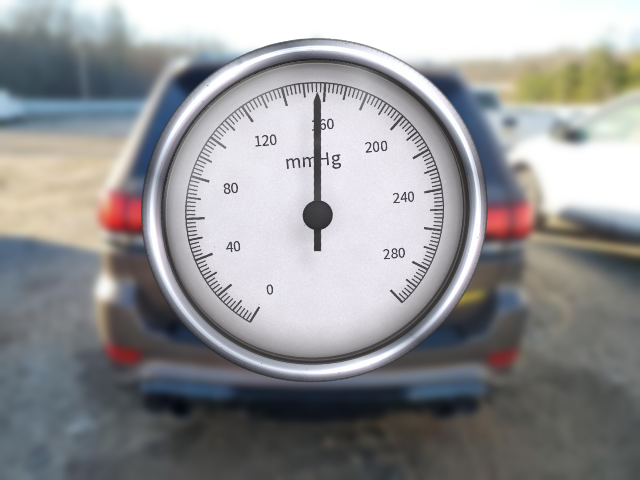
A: 156 mmHg
